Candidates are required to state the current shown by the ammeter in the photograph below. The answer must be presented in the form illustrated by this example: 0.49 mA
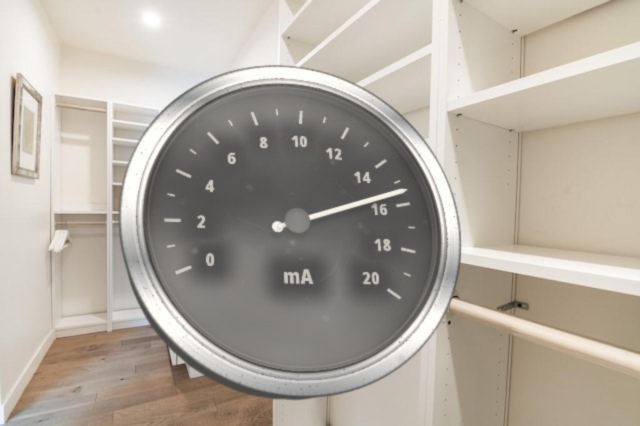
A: 15.5 mA
